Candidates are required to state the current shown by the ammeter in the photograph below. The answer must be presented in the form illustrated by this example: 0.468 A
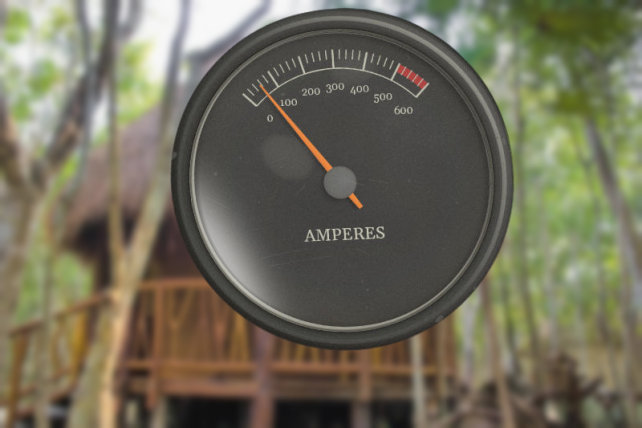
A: 60 A
